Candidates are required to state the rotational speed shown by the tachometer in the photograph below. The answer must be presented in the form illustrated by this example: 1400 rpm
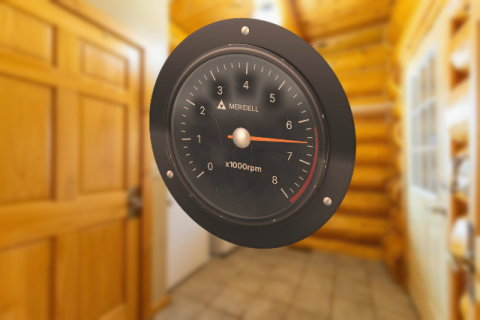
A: 6500 rpm
